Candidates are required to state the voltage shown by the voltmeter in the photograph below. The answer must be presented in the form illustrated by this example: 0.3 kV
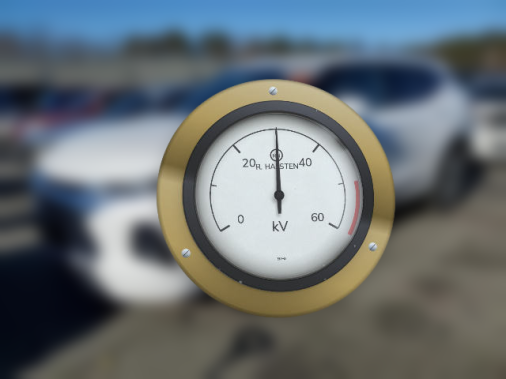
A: 30 kV
